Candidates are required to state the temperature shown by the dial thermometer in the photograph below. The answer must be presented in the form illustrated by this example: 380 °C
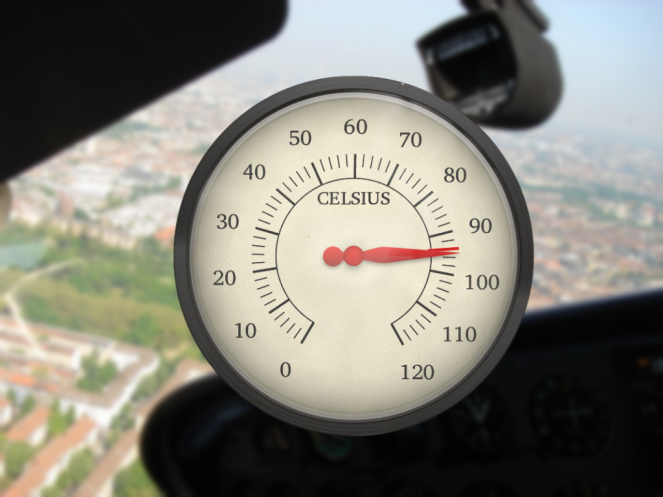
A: 95 °C
